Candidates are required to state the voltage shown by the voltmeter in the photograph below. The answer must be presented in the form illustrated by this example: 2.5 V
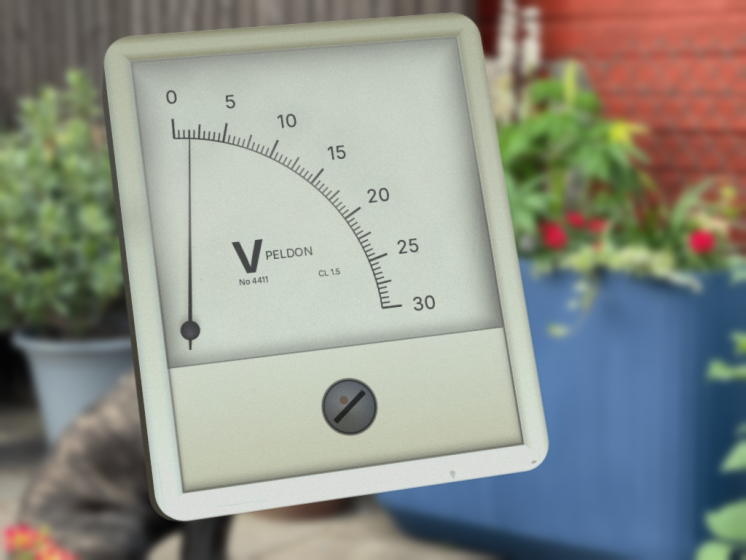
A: 1.5 V
